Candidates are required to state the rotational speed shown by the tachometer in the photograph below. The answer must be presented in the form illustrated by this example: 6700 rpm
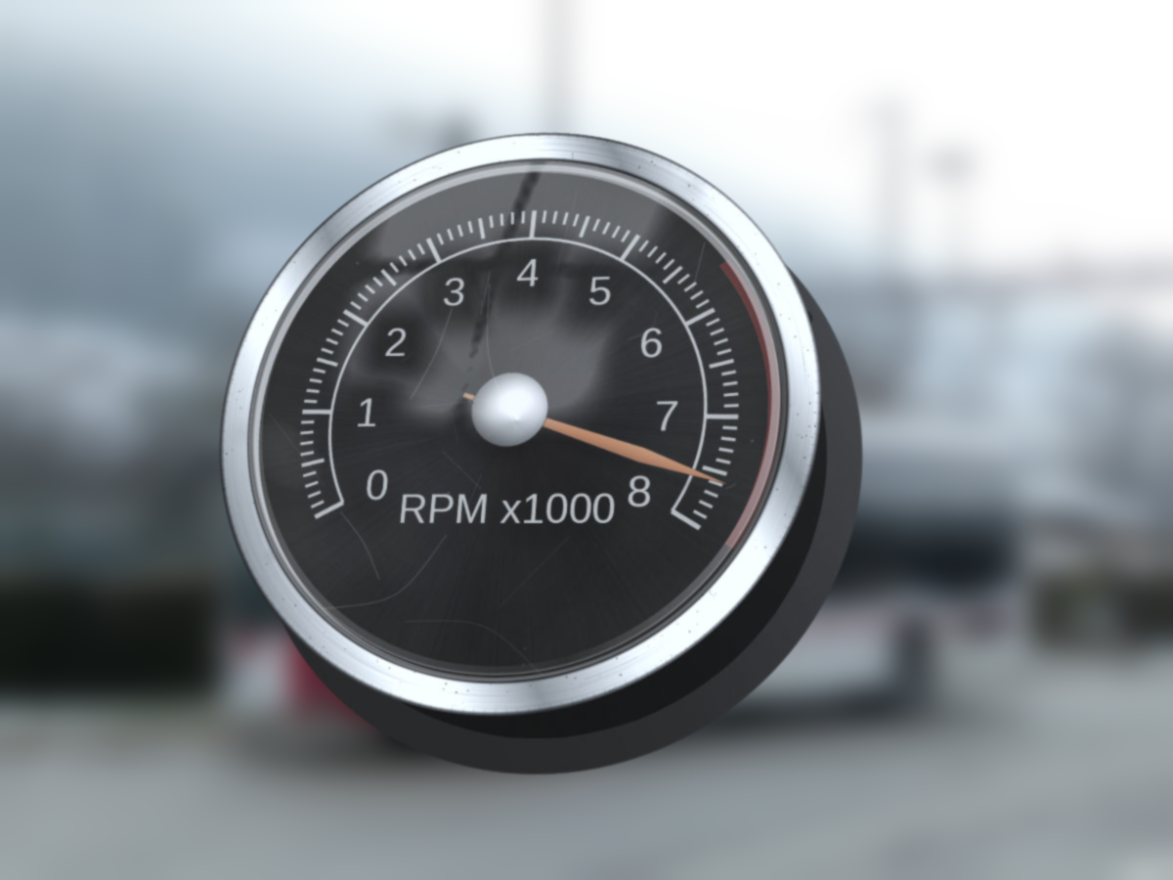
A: 7600 rpm
